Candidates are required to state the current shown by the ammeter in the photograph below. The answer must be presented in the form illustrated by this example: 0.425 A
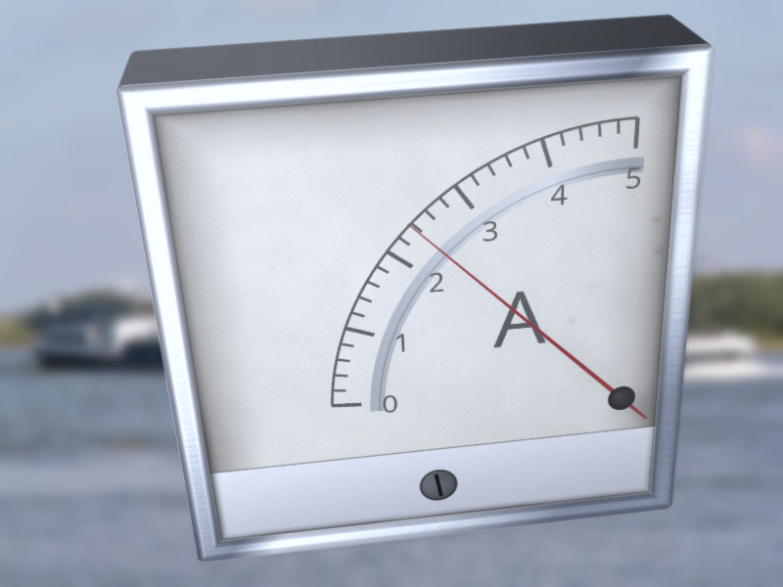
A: 2.4 A
